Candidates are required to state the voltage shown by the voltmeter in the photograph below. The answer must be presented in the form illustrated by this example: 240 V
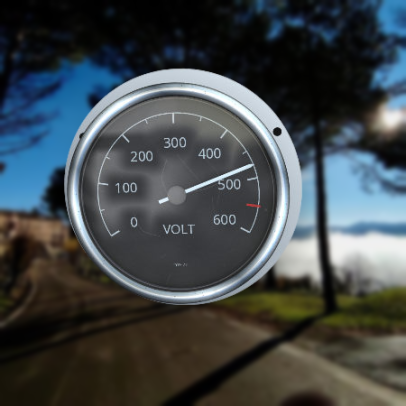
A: 475 V
